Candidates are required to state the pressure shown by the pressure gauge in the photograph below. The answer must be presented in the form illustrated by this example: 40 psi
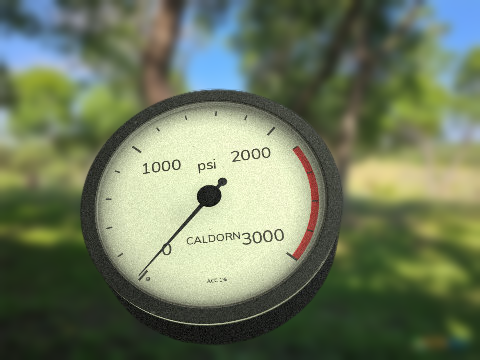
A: 0 psi
